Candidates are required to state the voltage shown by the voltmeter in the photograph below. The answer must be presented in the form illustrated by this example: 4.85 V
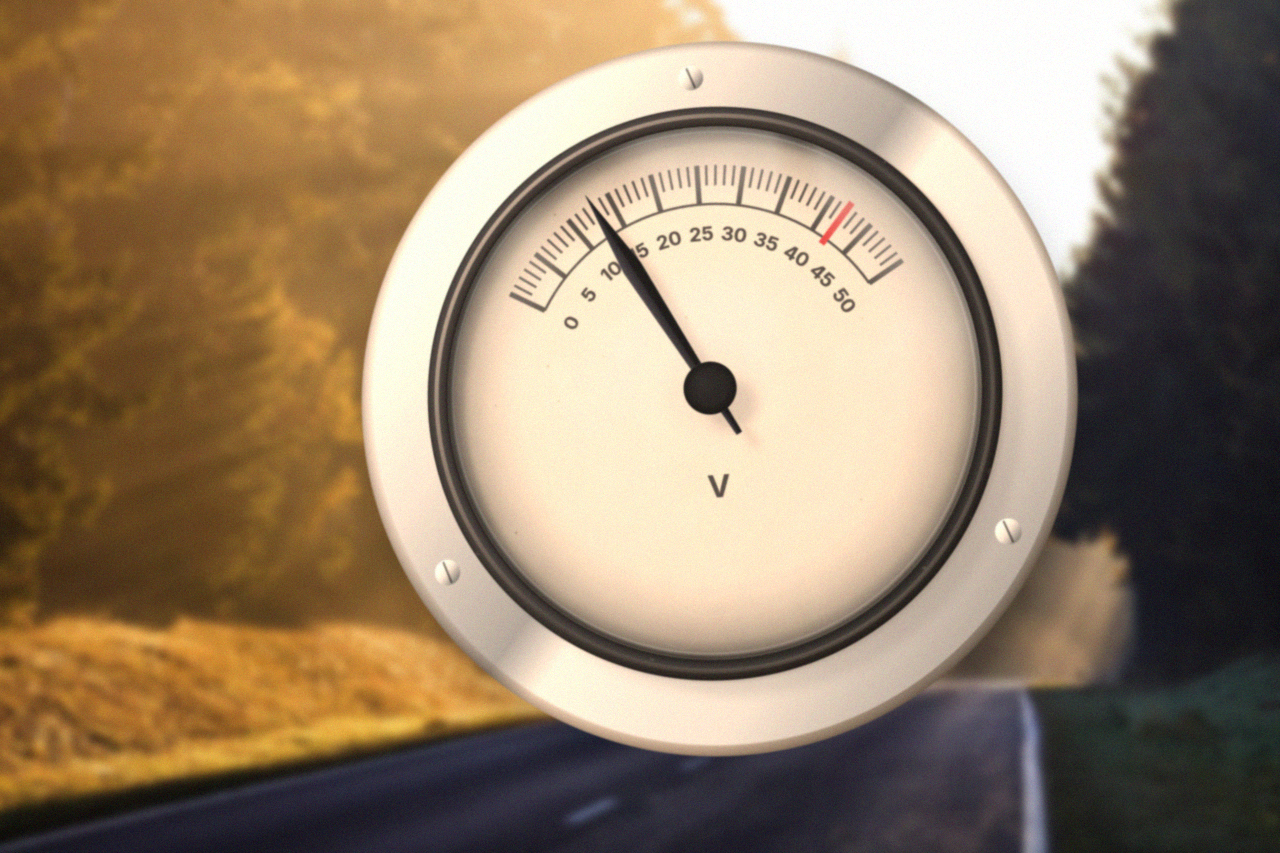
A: 13 V
